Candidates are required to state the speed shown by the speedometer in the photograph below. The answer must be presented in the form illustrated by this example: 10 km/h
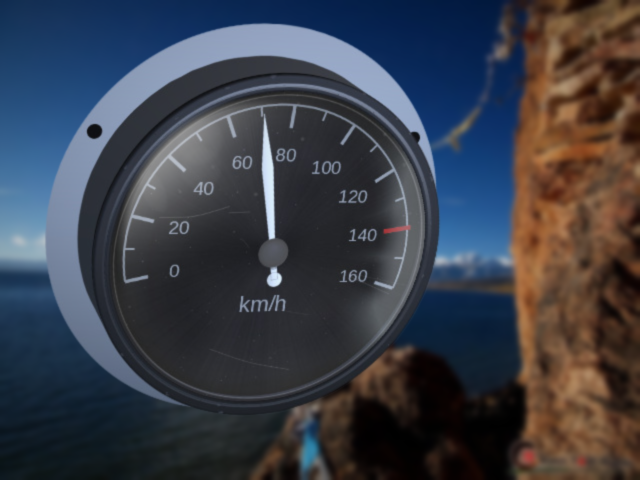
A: 70 km/h
